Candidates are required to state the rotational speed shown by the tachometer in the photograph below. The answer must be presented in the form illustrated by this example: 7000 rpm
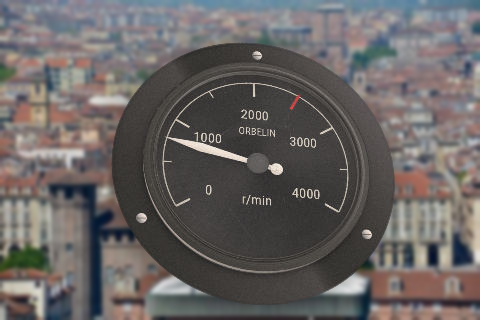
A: 750 rpm
